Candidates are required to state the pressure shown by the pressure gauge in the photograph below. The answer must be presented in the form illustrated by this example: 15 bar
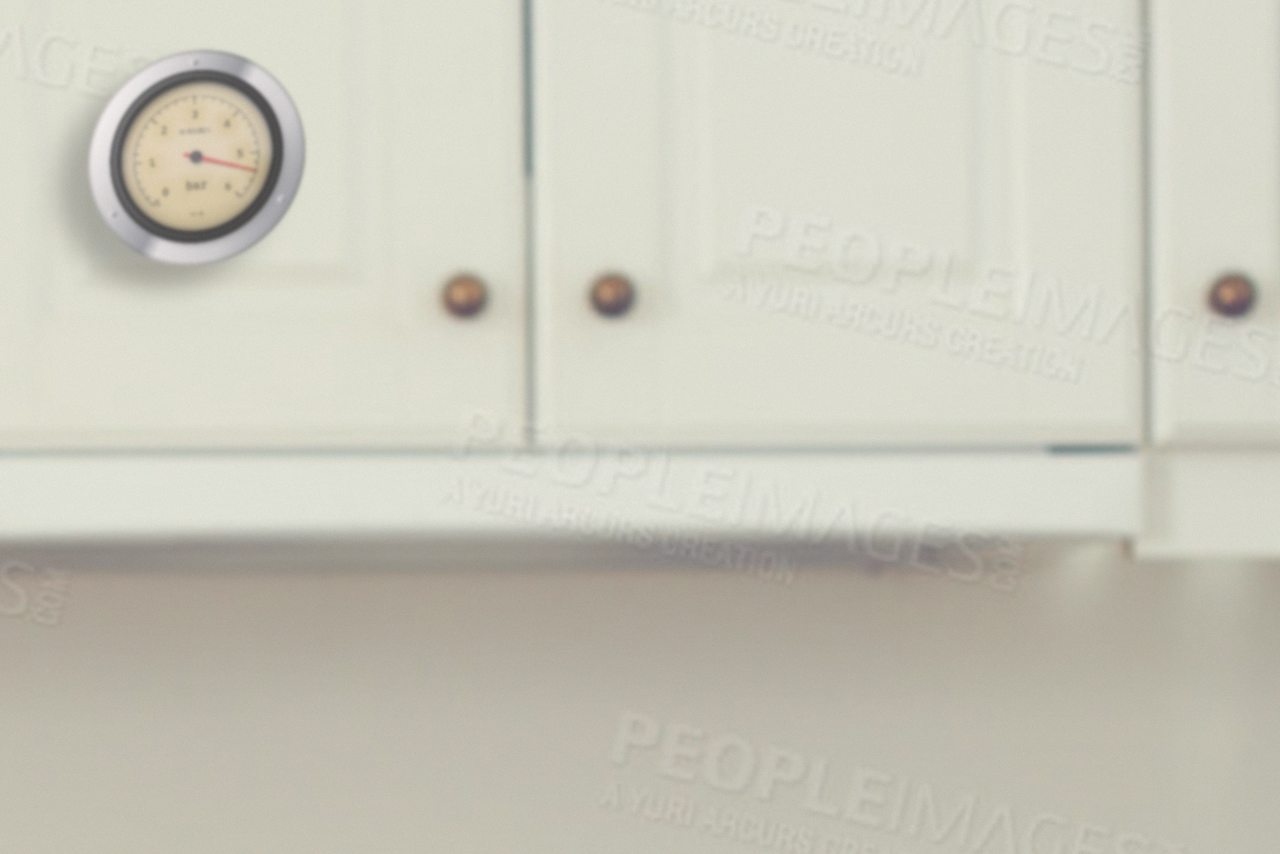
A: 5.4 bar
